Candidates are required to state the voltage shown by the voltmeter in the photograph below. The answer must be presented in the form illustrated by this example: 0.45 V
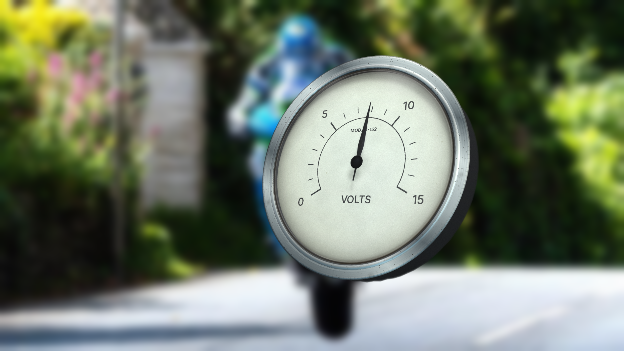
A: 8 V
